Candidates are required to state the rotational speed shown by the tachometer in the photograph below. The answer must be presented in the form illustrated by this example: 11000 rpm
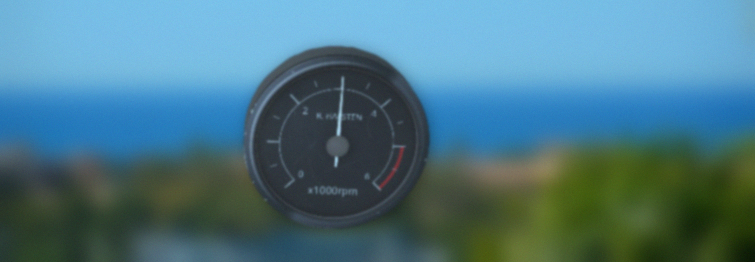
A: 3000 rpm
